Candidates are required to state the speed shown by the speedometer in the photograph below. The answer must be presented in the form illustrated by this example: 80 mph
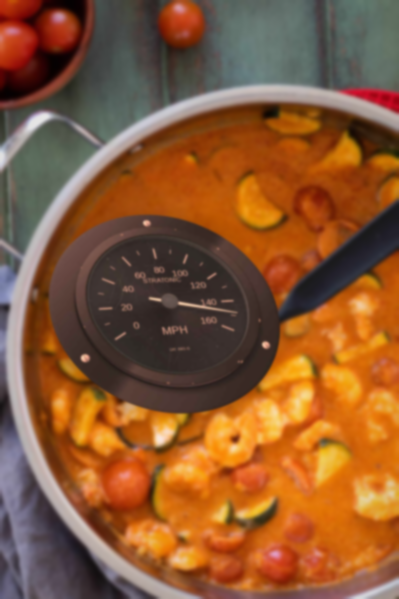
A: 150 mph
